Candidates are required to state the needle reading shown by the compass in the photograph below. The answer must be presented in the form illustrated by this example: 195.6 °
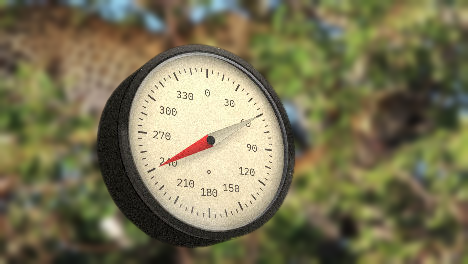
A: 240 °
